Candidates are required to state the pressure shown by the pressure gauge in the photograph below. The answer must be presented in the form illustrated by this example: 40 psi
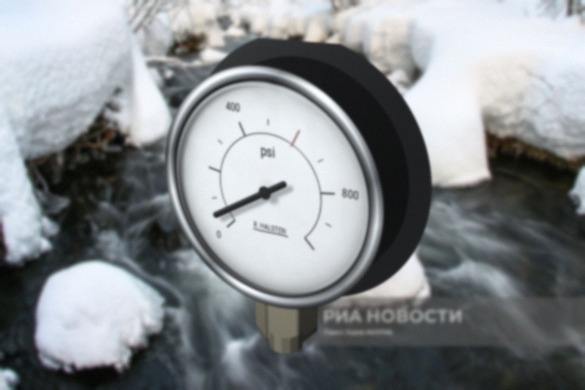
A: 50 psi
